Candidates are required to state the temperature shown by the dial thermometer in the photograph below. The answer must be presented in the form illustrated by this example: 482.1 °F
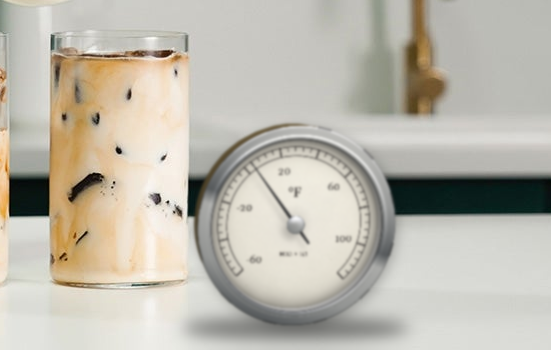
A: 4 °F
